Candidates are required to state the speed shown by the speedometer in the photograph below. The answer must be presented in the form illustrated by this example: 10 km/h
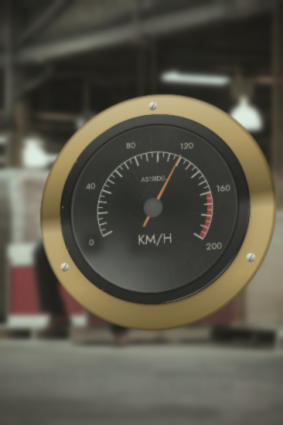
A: 120 km/h
